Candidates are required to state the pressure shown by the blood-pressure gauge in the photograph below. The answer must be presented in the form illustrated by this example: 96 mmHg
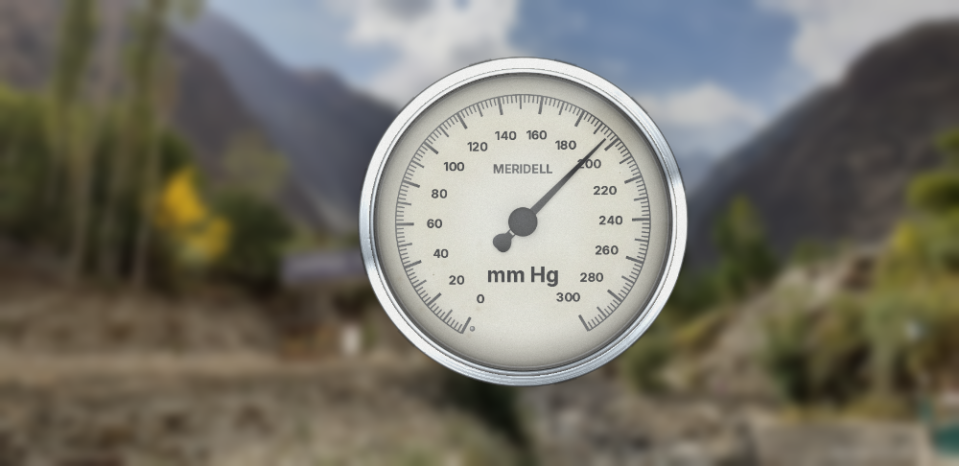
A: 196 mmHg
